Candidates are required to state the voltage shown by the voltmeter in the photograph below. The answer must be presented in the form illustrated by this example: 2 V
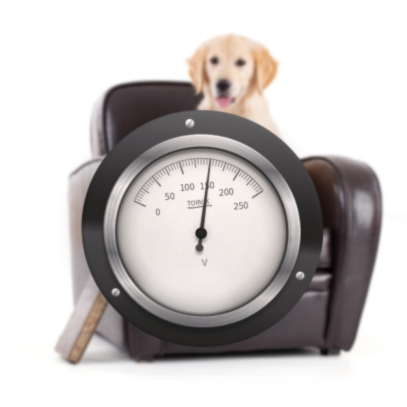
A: 150 V
